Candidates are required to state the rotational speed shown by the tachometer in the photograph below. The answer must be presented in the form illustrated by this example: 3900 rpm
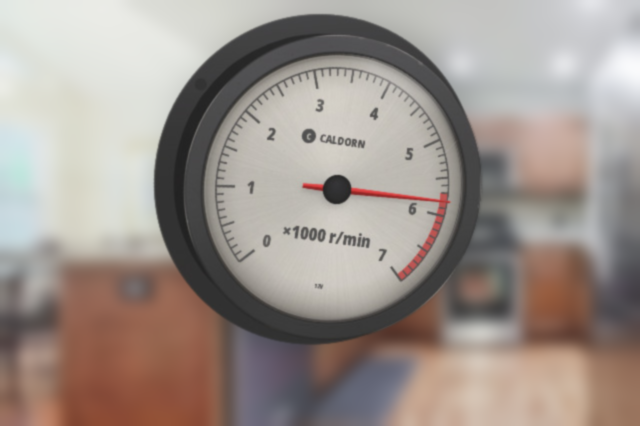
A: 5800 rpm
